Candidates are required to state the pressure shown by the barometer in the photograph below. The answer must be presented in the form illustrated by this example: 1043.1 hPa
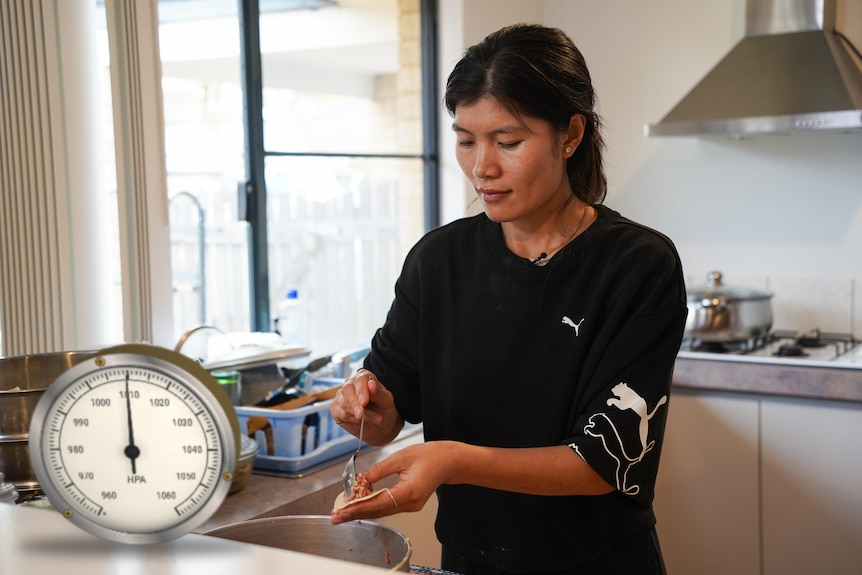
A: 1010 hPa
